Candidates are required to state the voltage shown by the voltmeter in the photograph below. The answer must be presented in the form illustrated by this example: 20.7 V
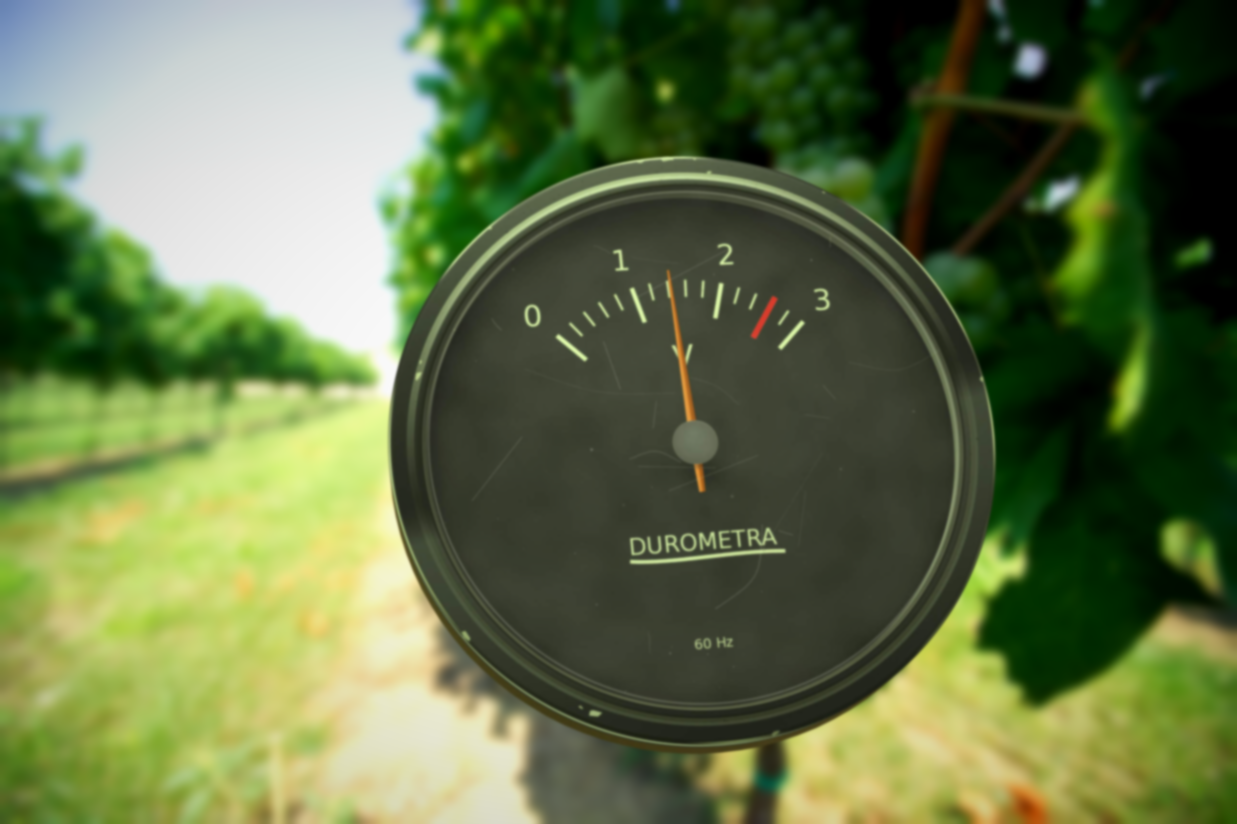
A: 1.4 V
